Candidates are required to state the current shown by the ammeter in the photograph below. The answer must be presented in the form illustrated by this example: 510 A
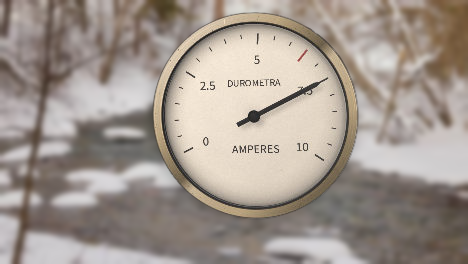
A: 7.5 A
